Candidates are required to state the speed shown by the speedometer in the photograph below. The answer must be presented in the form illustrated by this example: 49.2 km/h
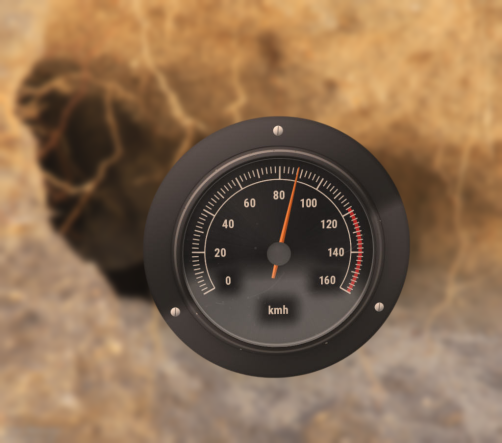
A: 88 km/h
